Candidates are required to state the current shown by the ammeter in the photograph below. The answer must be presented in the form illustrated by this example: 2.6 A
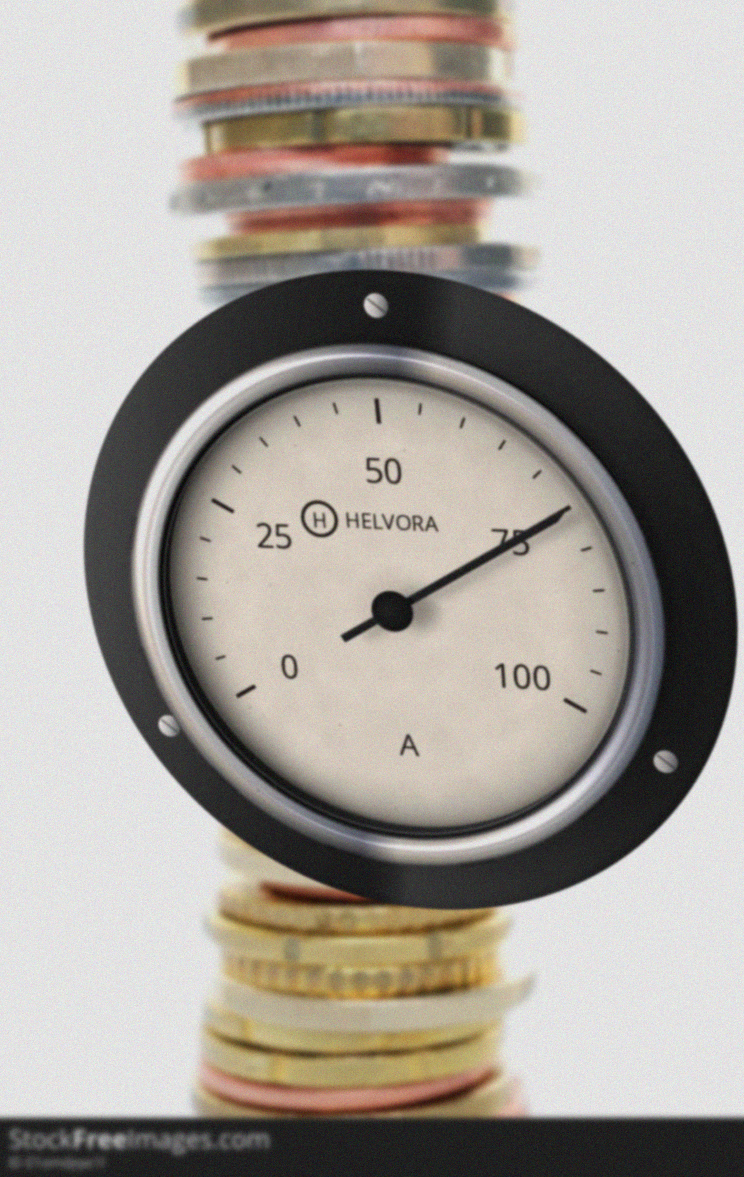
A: 75 A
